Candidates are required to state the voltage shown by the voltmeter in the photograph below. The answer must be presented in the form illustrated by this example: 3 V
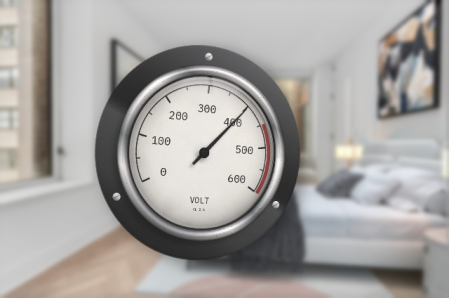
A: 400 V
